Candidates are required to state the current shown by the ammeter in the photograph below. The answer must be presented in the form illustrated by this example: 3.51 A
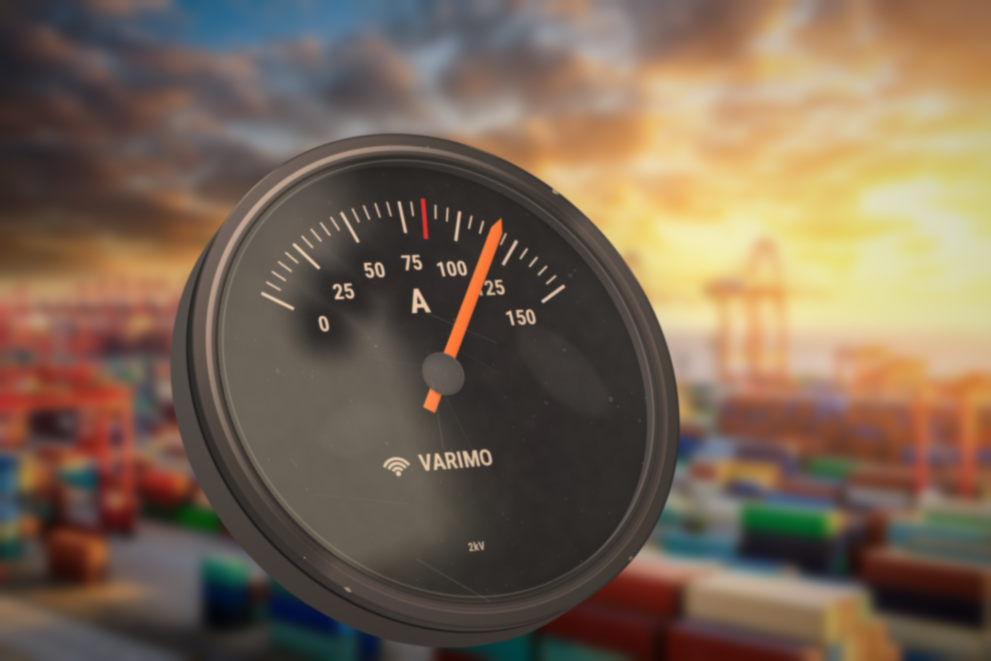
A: 115 A
